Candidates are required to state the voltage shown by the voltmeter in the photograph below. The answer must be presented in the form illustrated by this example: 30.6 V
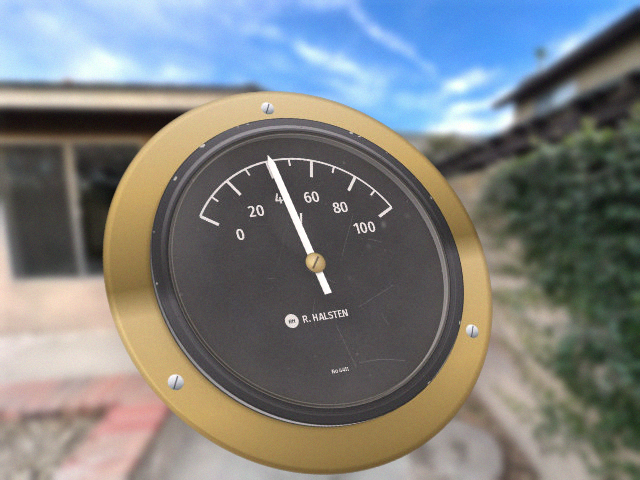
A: 40 V
